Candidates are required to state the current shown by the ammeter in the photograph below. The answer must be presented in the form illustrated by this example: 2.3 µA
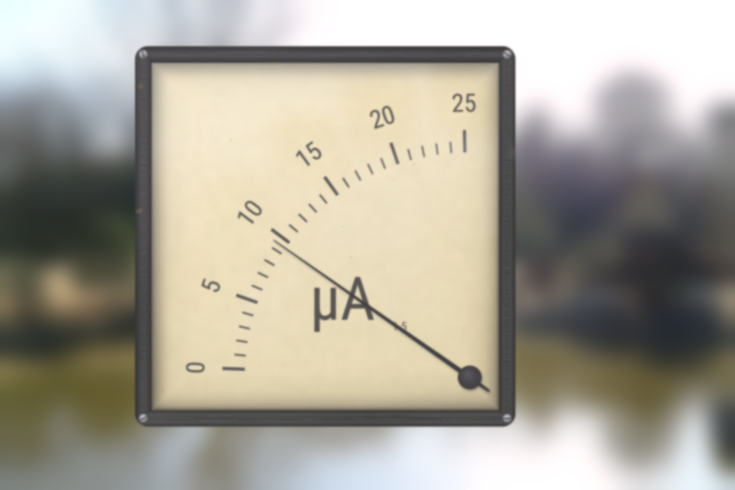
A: 9.5 µA
